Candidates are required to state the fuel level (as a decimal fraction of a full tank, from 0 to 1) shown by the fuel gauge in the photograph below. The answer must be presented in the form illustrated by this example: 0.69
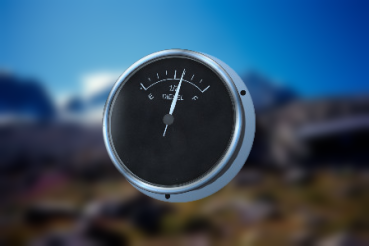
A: 0.625
